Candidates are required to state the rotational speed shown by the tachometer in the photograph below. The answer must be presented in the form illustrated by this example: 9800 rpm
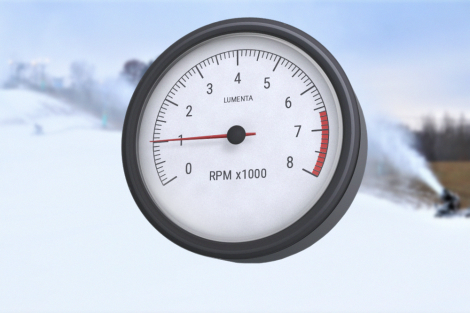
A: 1000 rpm
